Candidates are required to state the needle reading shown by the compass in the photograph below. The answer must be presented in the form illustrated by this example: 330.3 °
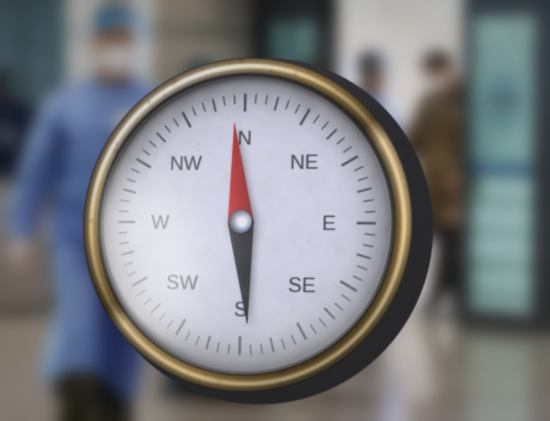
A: 355 °
